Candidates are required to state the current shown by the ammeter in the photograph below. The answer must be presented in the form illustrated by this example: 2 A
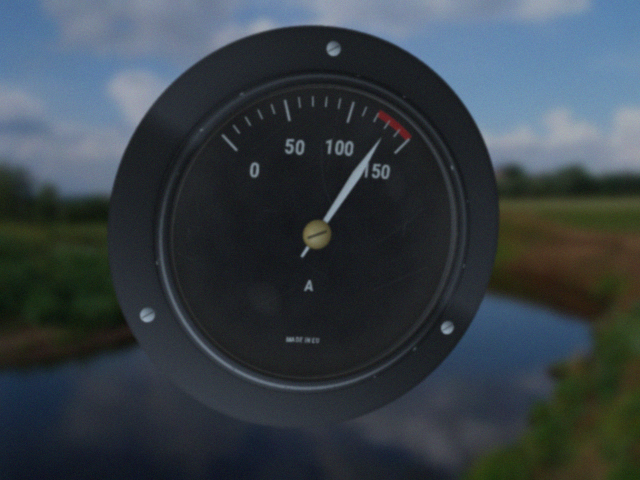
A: 130 A
